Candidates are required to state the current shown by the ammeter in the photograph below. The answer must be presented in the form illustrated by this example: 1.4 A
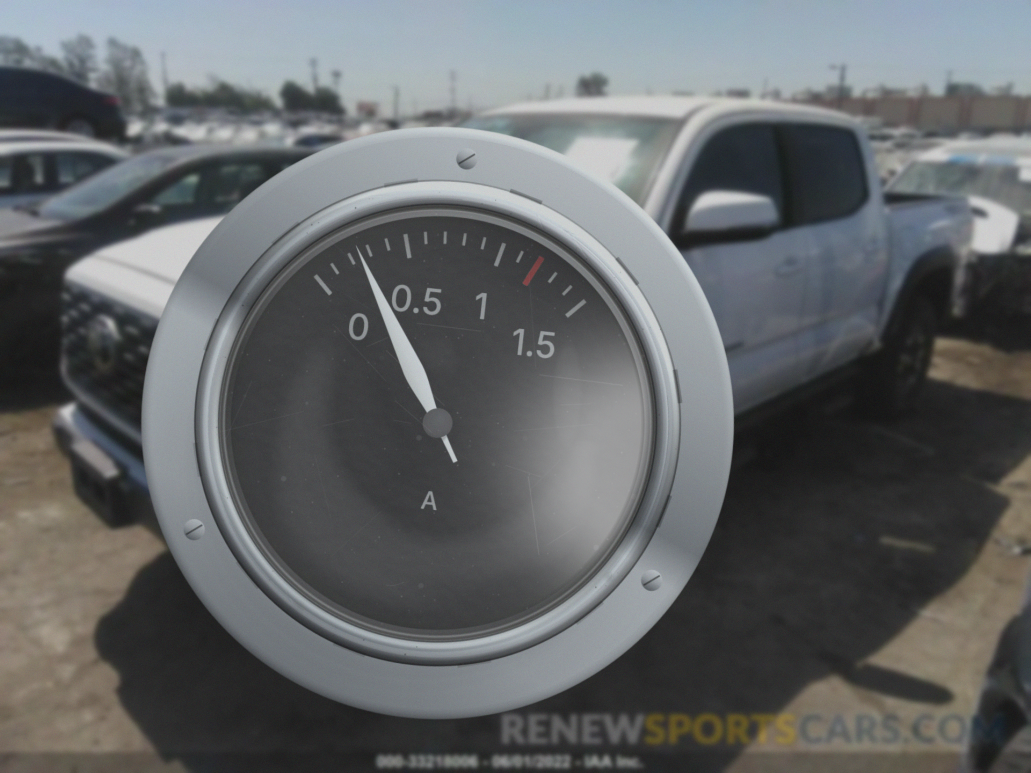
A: 0.25 A
